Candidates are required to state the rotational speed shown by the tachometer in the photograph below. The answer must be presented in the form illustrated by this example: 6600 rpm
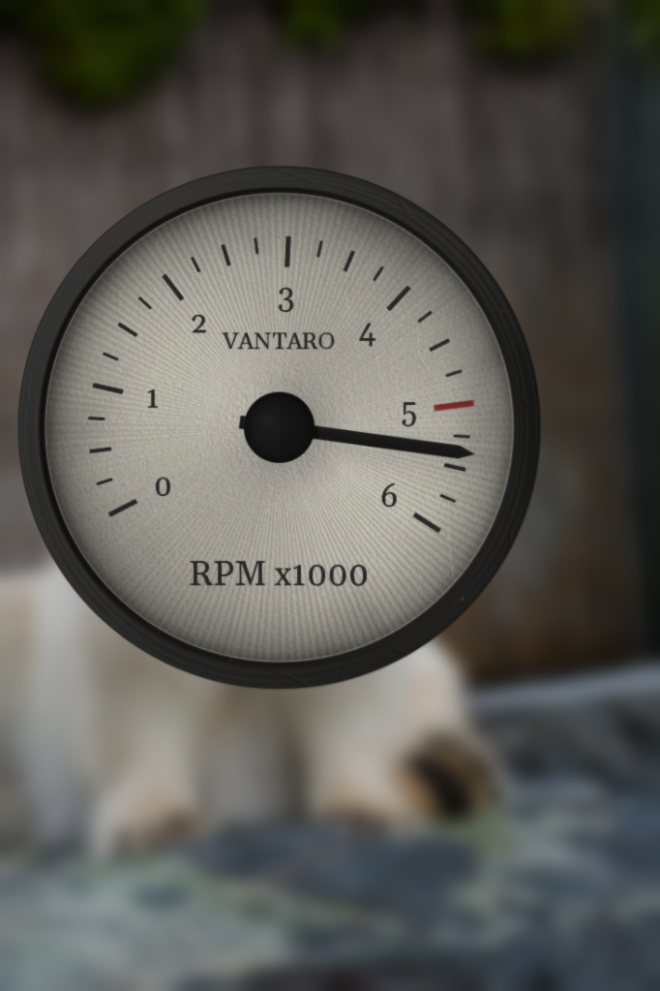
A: 5375 rpm
